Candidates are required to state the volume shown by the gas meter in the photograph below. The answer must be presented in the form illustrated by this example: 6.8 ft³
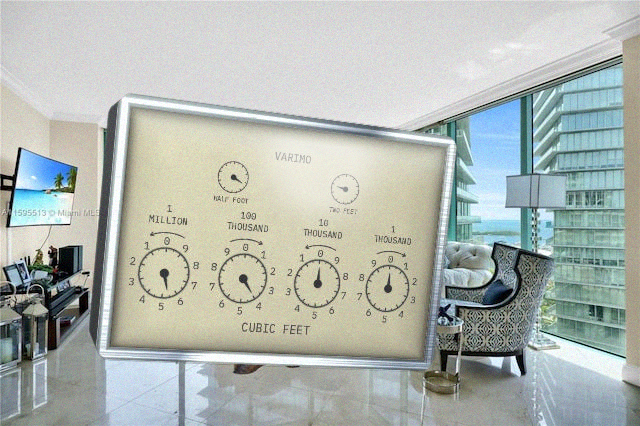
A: 540000 ft³
